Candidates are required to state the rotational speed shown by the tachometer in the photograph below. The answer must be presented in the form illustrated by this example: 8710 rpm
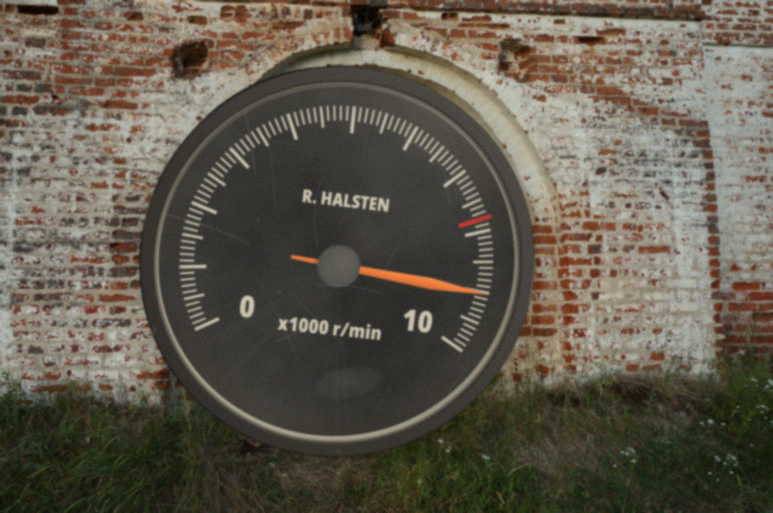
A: 9000 rpm
